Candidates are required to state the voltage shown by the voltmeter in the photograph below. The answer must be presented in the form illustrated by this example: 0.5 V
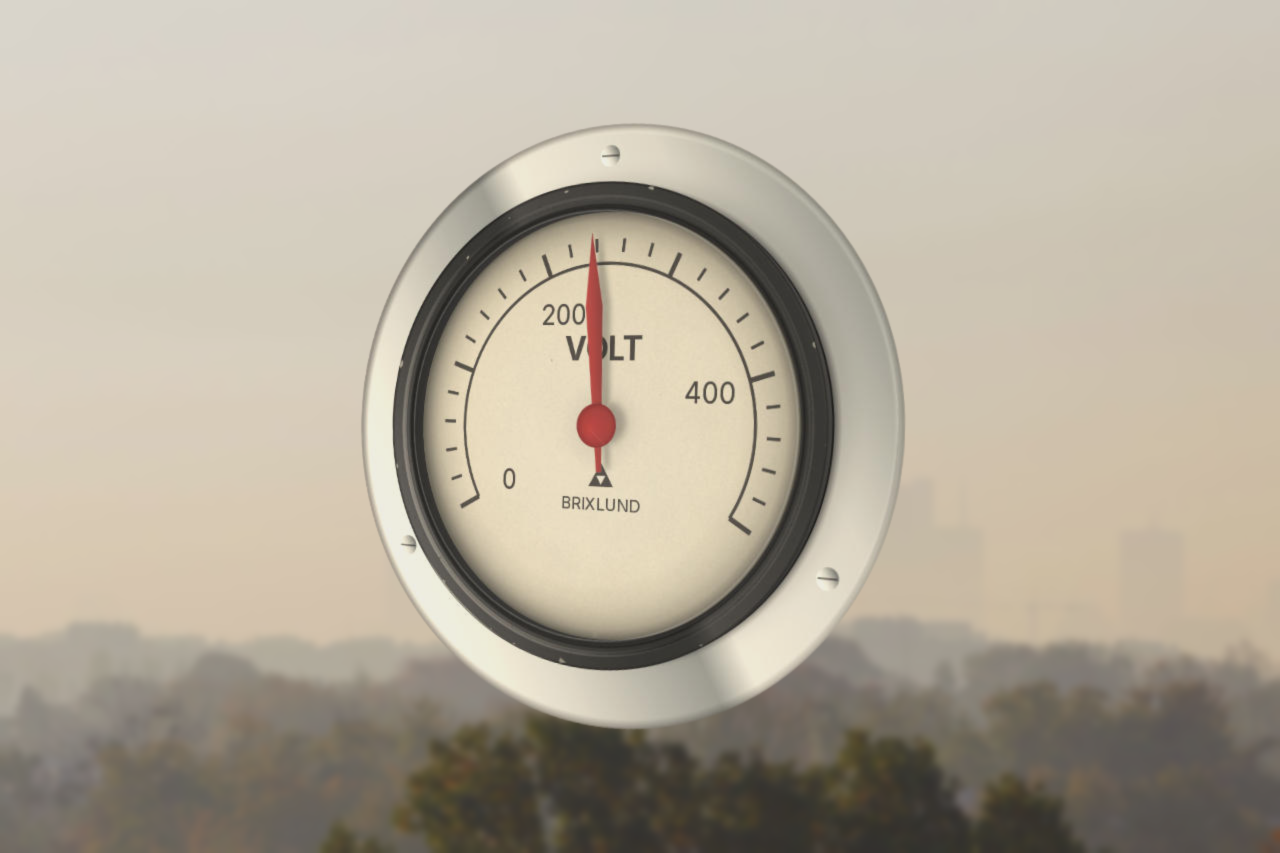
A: 240 V
